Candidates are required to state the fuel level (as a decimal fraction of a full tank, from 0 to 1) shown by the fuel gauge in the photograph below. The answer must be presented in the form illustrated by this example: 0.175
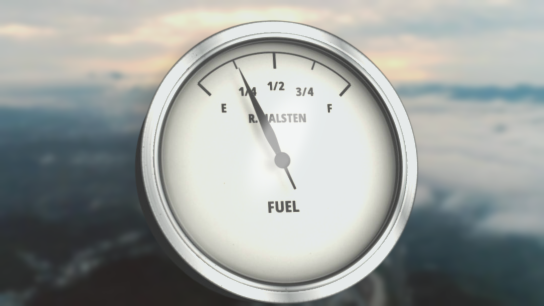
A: 0.25
